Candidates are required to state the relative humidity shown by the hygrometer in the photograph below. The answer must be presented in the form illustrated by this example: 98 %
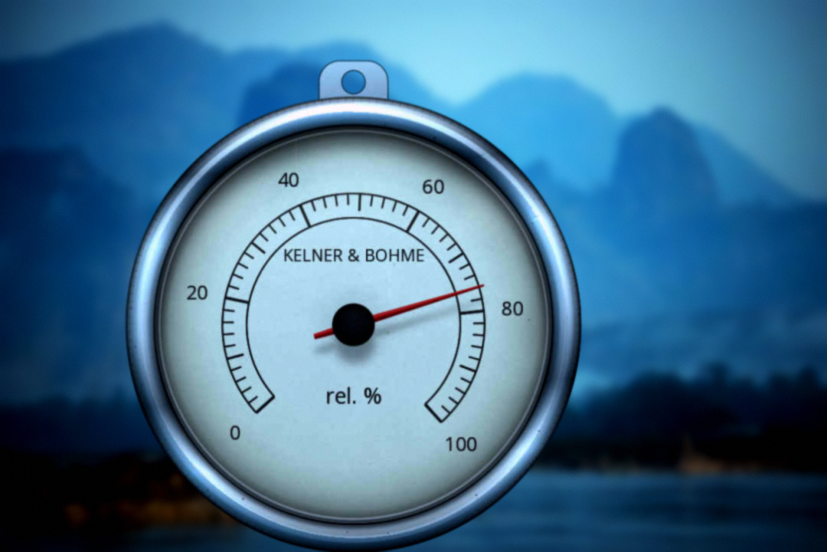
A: 76 %
